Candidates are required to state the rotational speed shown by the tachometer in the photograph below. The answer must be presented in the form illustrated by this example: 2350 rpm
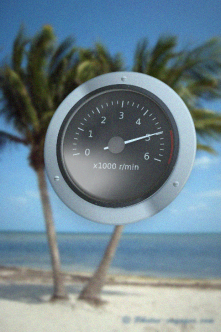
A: 5000 rpm
